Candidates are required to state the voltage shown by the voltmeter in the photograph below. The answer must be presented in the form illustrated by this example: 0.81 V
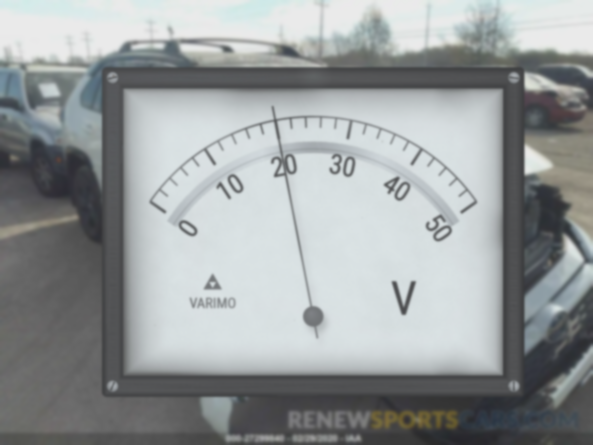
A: 20 V
